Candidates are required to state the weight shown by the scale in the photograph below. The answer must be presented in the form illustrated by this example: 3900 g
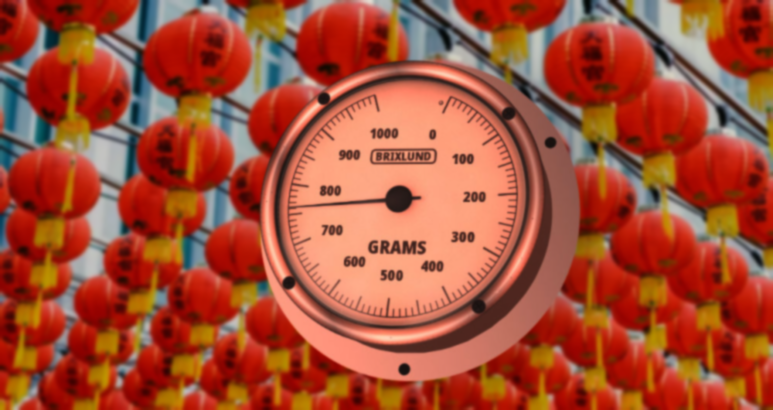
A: 760 g
